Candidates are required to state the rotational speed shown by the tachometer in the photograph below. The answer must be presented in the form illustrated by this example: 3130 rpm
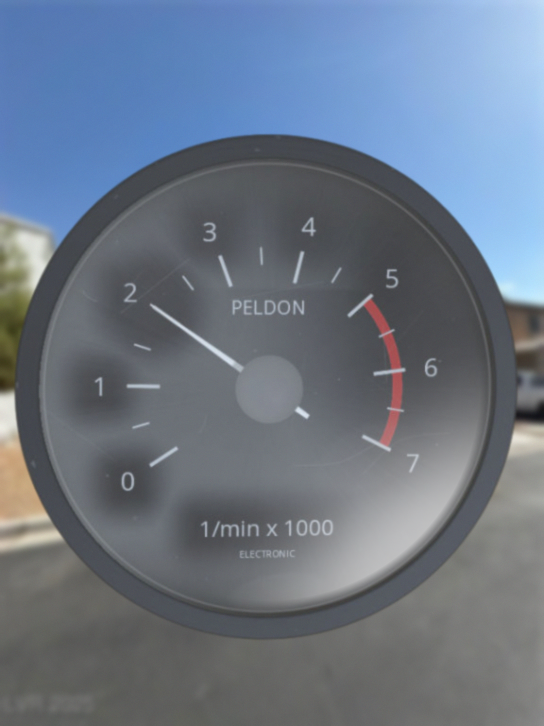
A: 2000 rpm
